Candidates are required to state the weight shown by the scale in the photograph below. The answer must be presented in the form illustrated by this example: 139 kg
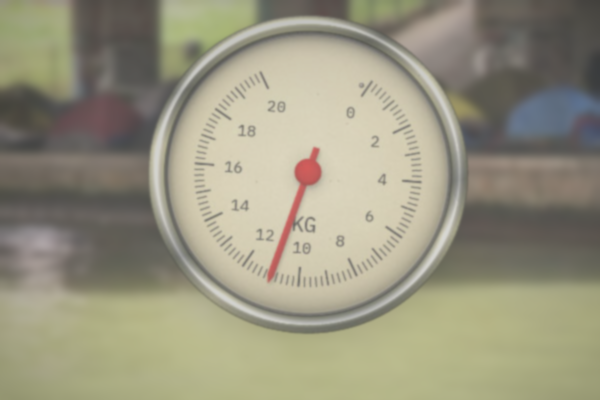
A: 11 kg
